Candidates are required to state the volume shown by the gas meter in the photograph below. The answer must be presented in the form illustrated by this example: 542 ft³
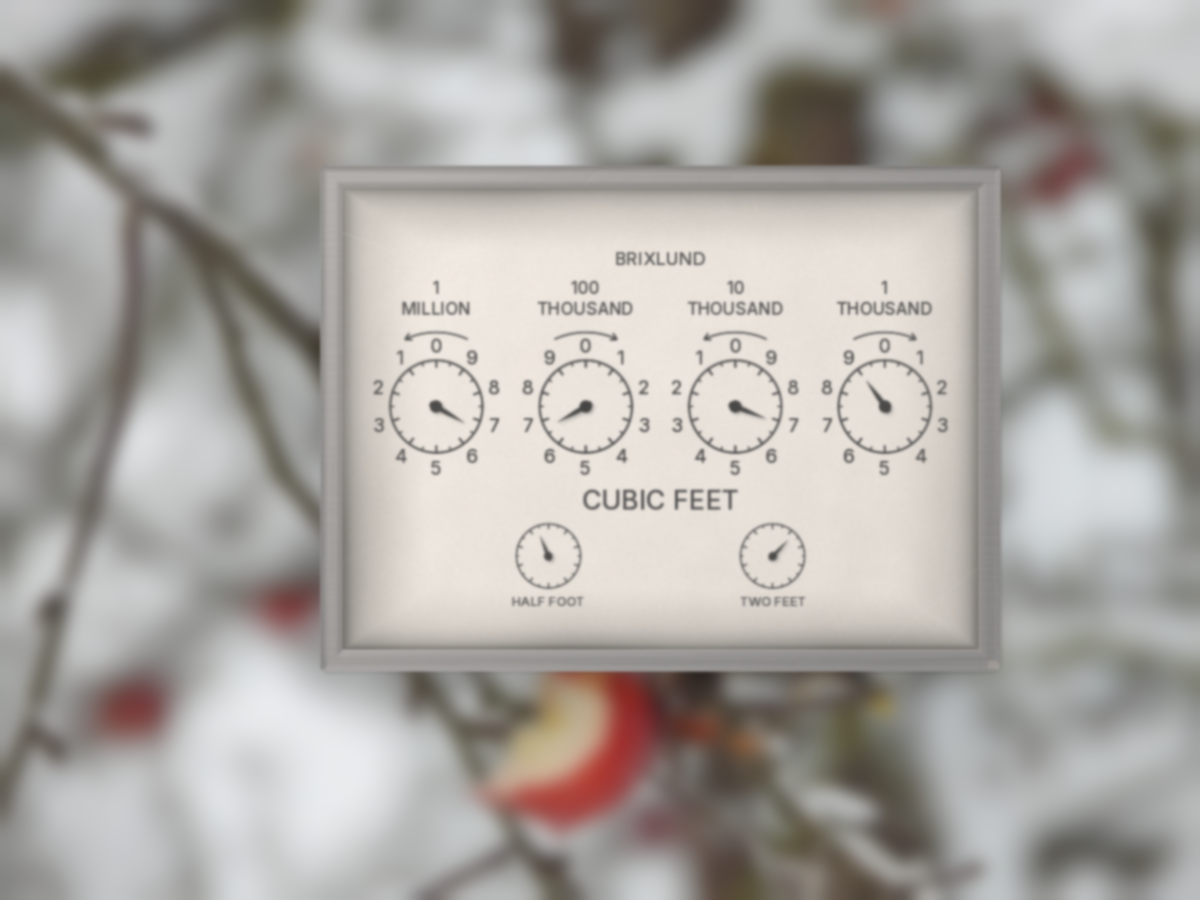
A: 666900 ft³
